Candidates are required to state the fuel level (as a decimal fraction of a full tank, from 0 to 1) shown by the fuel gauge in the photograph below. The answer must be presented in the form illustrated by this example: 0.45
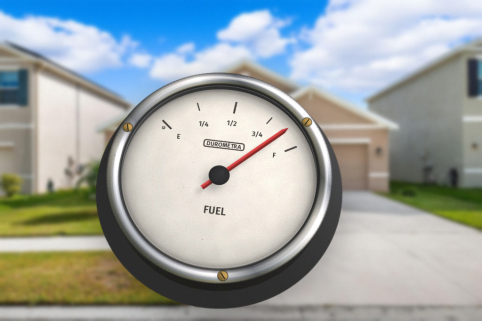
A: 0.875
